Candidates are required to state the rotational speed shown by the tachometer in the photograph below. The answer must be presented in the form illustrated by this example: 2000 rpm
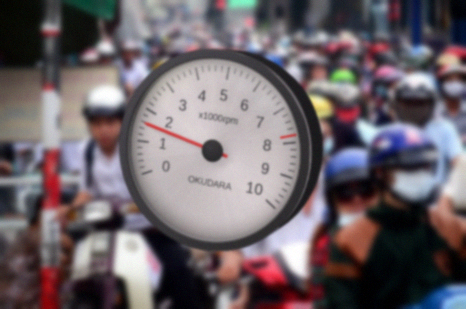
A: 1600 rpm
